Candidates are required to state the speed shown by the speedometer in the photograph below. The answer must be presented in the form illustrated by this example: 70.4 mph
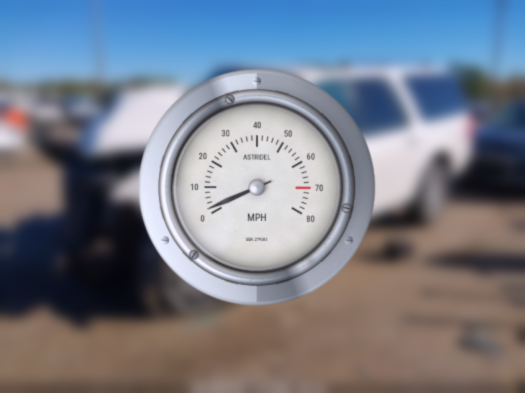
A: 2 mph
